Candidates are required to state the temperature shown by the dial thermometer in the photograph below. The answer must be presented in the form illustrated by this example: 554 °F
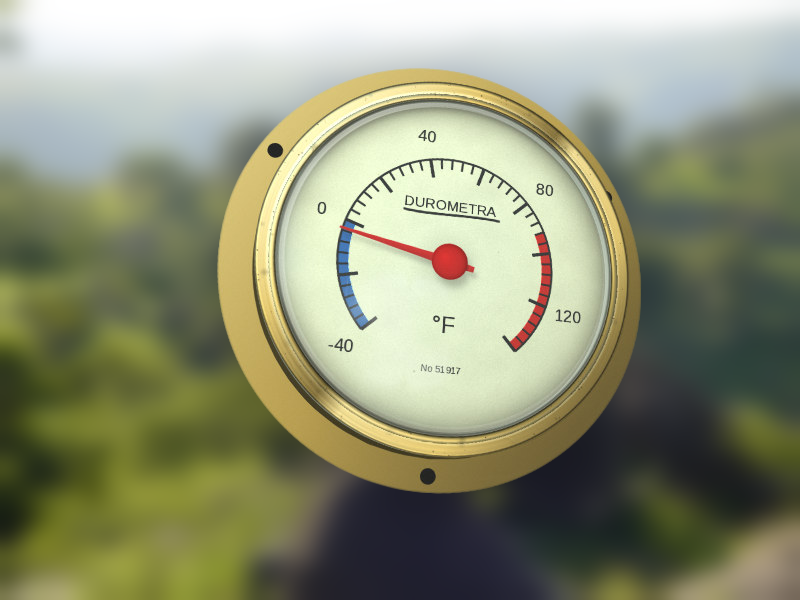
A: -4 °F
